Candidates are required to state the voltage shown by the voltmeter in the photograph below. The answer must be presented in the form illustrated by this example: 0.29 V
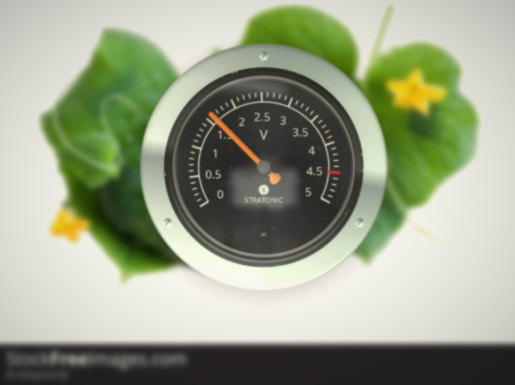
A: 1.6 V
